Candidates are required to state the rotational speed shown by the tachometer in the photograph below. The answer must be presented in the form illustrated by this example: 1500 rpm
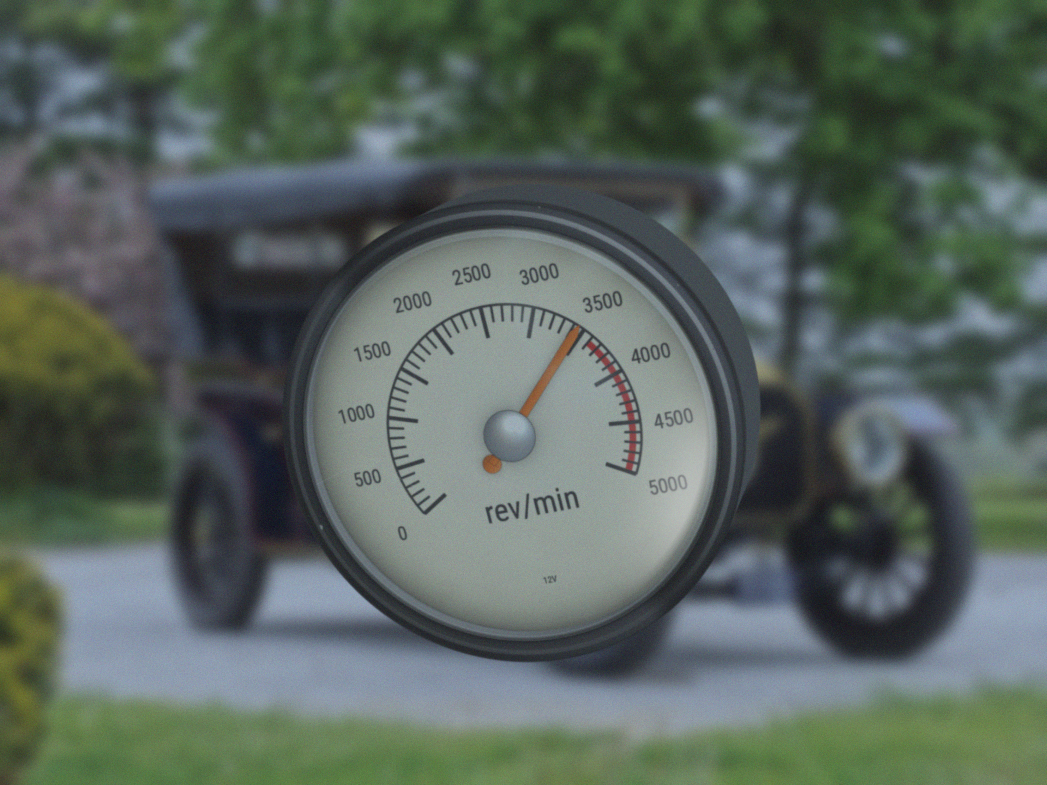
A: 3450 rpm
